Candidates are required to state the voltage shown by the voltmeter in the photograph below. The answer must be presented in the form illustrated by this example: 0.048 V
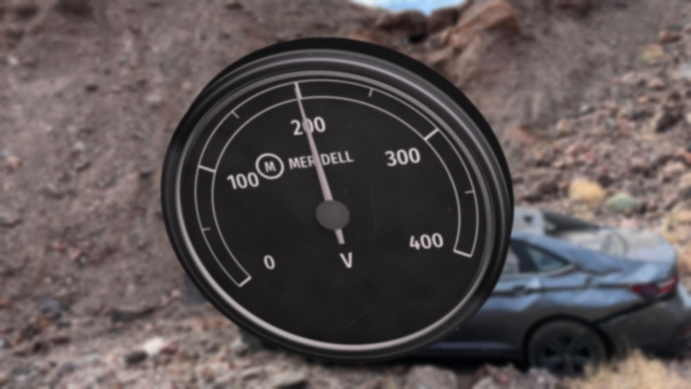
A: 200 V
